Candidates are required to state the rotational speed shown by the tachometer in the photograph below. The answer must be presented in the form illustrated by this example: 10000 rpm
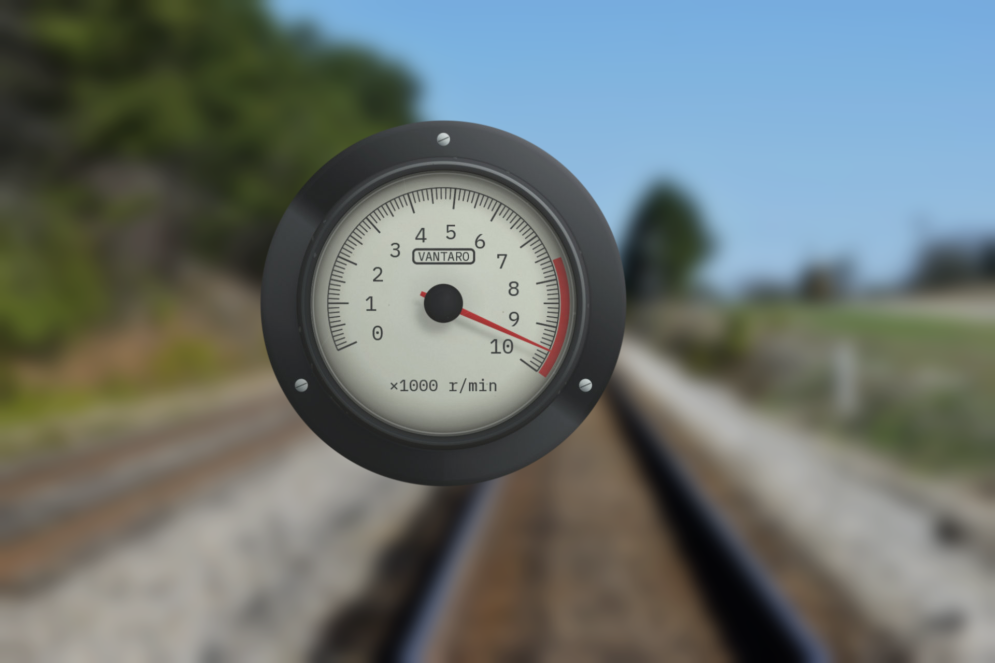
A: 9500 rpm
